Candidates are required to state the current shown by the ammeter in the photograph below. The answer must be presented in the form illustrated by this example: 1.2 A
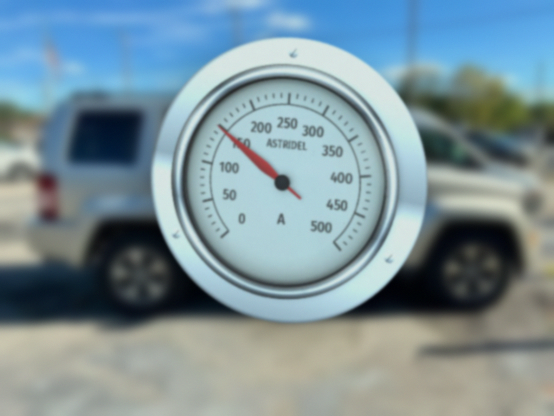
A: 150 A
